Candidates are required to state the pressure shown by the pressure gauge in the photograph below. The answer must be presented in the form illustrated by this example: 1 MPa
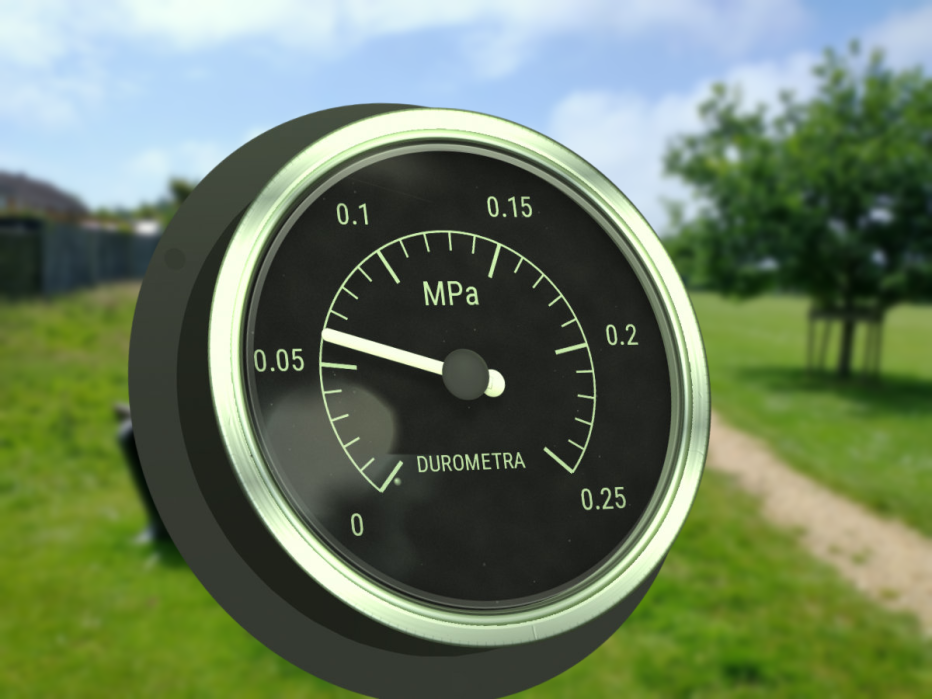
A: 0.06 MPa
